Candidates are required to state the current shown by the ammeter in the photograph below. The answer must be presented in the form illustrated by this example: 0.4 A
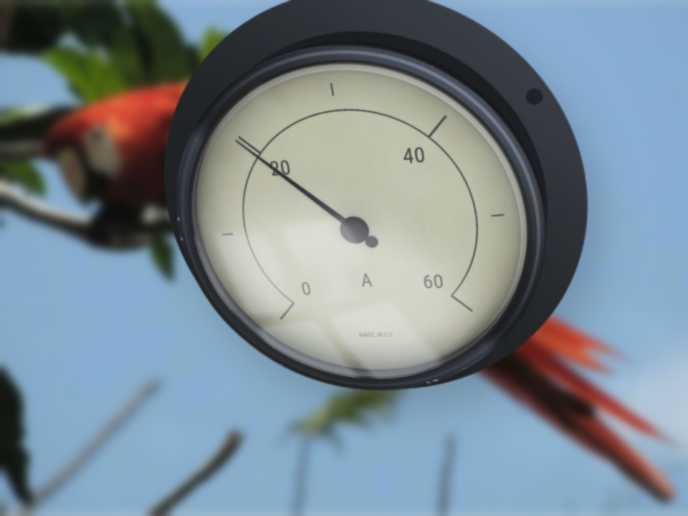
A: 20 A
